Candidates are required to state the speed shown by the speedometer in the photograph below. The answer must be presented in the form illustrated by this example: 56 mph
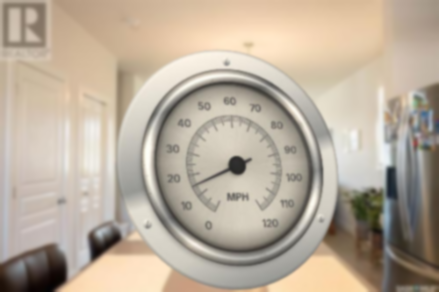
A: 15 mph
